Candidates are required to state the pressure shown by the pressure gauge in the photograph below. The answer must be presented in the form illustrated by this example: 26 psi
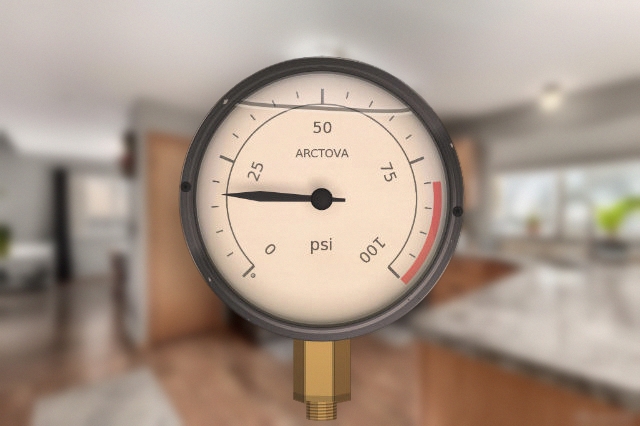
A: 17.5 psi
